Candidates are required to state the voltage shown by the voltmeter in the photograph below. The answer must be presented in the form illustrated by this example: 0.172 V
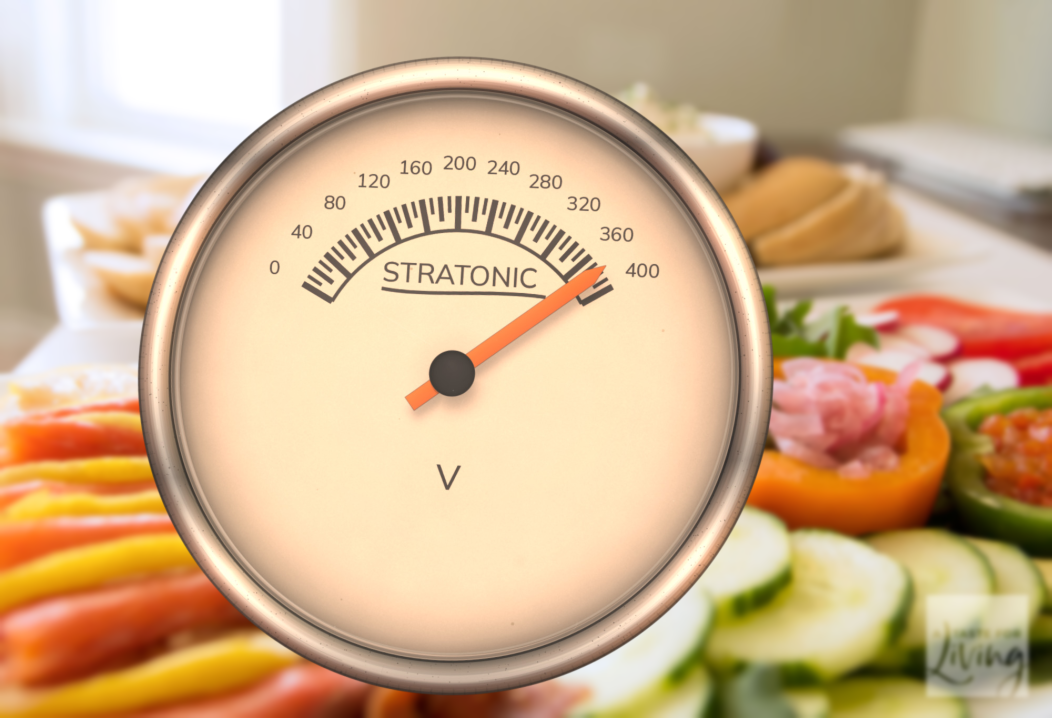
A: 380 V
